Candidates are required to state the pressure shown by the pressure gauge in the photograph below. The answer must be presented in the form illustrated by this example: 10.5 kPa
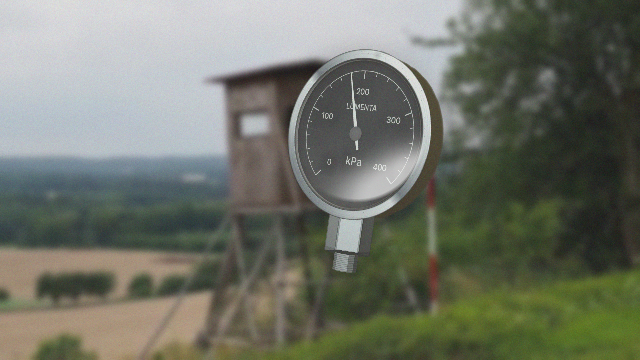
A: 180 kPa
